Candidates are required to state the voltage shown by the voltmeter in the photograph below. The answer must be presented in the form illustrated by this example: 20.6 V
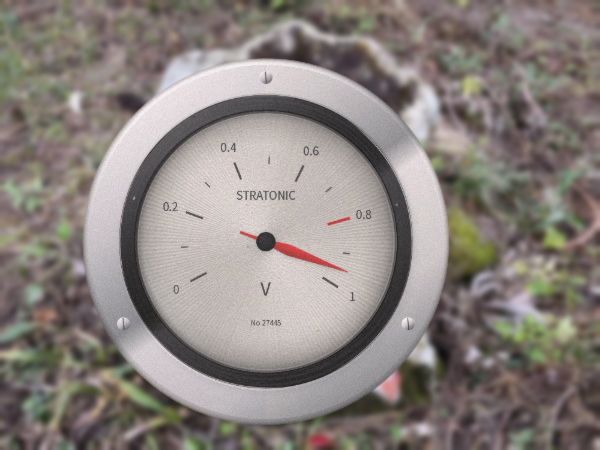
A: 0.95 V
